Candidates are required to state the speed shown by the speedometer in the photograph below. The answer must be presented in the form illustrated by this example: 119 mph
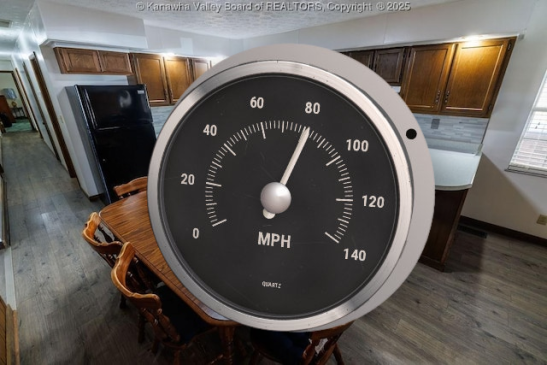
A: 82 mph
